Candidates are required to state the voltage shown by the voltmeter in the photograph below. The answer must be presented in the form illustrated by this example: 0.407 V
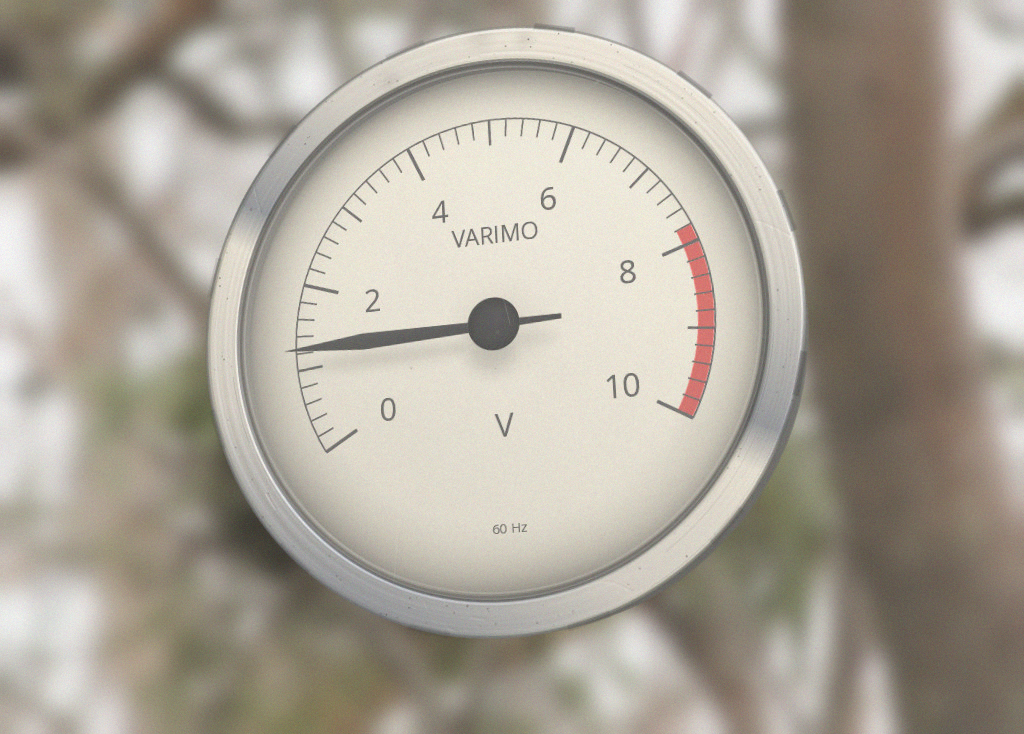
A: 1.2 V
